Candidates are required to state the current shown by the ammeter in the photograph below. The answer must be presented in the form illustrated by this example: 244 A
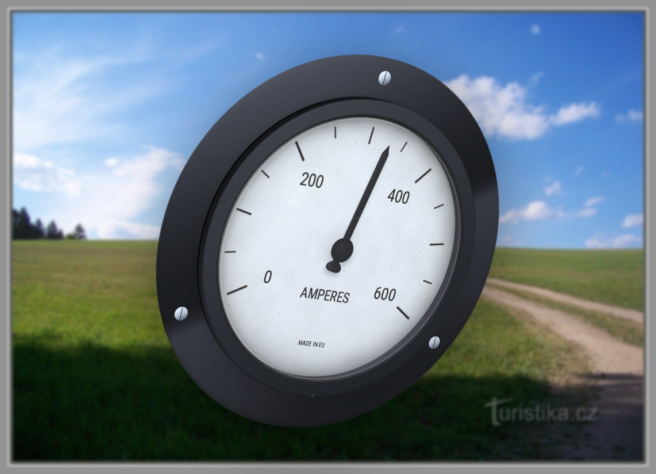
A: 325 A
